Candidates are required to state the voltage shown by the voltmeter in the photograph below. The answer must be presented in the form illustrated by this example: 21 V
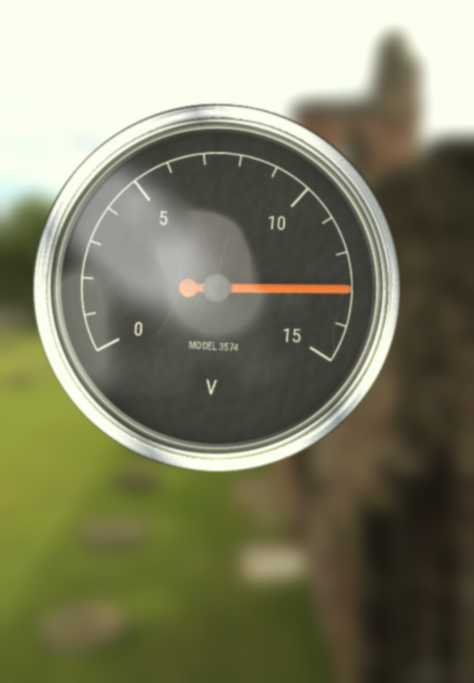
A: 13 V
